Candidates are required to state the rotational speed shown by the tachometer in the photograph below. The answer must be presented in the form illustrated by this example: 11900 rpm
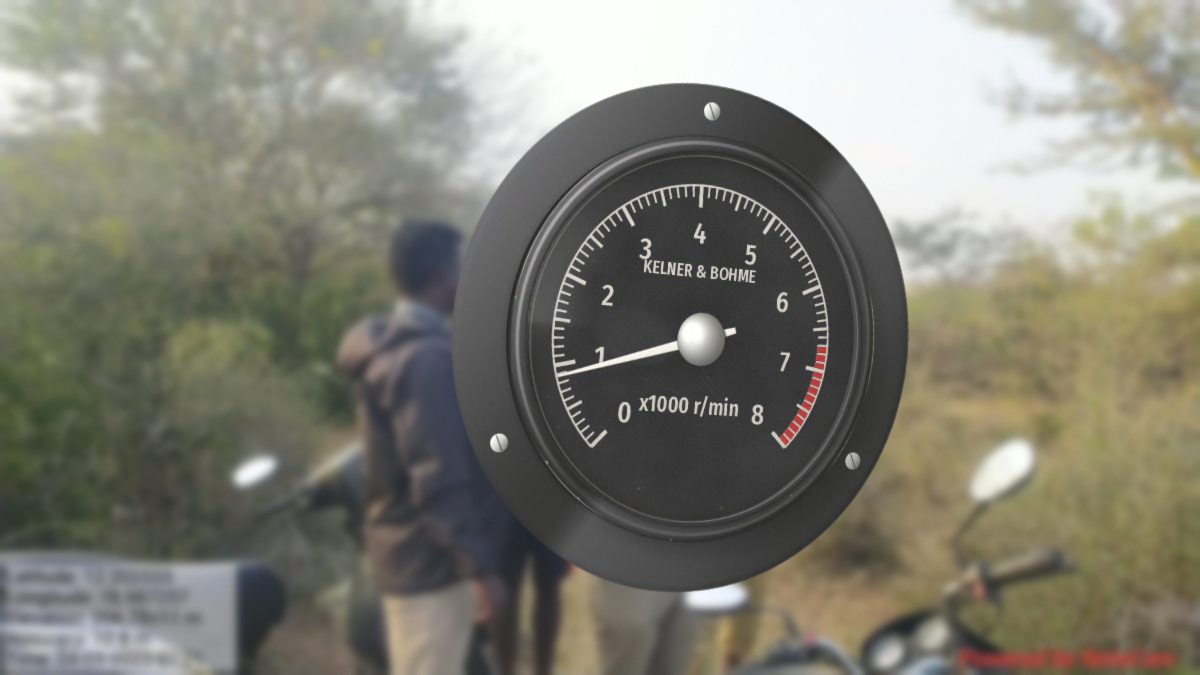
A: 900 rpm
